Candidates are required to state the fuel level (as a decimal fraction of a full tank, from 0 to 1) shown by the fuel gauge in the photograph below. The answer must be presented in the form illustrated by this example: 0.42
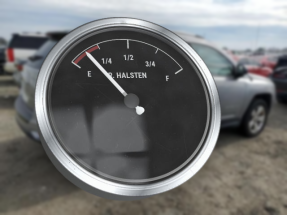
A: 0.125
